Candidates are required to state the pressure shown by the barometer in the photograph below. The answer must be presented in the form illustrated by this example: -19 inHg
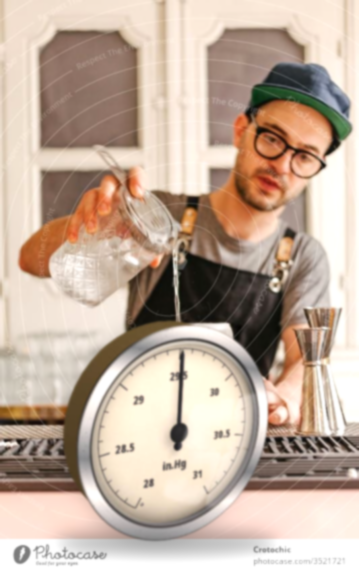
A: 29.5 inHg
